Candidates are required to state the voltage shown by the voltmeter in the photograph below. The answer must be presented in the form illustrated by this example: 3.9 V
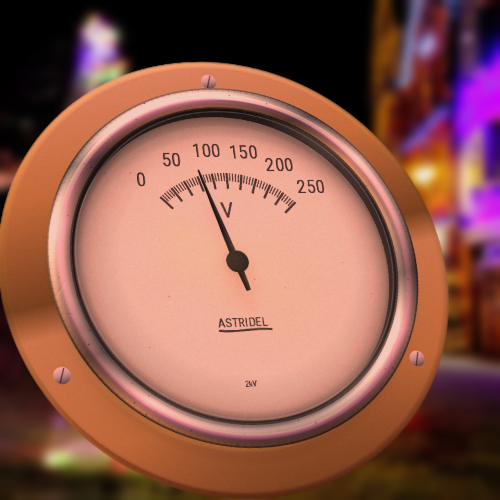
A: 75 V
